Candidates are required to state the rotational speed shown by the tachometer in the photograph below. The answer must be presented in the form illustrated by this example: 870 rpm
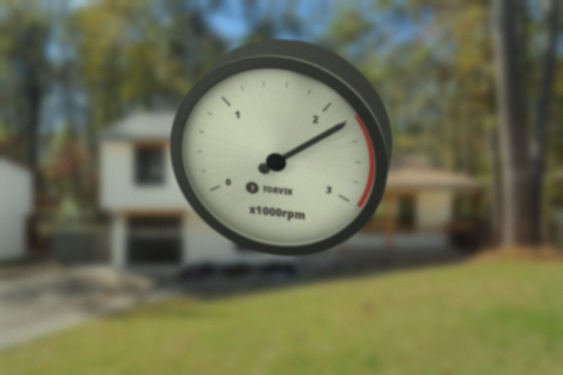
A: 2200 rpm
